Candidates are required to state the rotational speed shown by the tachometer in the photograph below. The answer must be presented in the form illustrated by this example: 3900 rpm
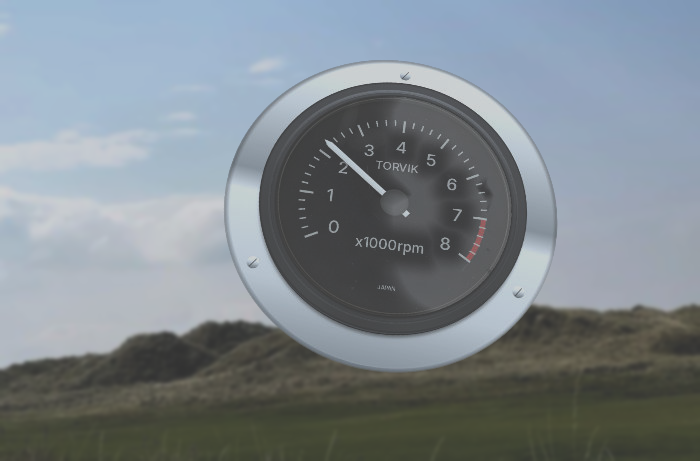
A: 2200 rpm
